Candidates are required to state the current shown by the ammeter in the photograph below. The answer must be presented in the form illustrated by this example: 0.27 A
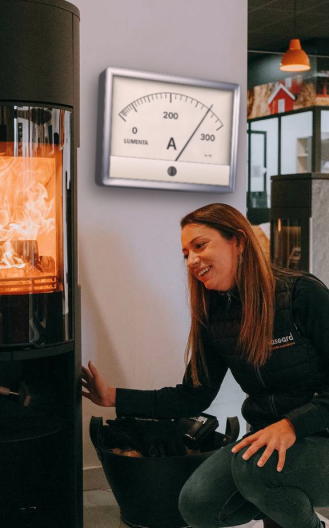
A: 270 A
